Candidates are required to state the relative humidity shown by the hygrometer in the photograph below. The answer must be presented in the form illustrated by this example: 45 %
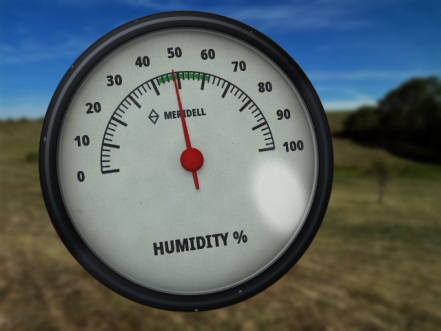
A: 48 %
